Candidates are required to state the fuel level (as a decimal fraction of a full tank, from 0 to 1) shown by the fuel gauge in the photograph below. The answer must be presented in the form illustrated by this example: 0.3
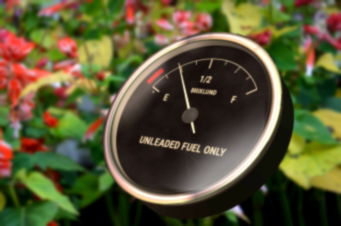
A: 0.25
